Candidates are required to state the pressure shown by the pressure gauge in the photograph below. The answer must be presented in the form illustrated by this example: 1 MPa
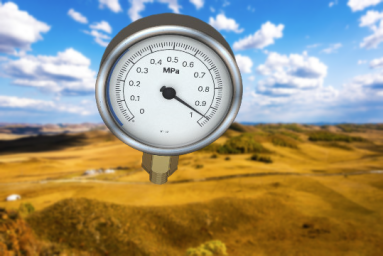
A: 0.95 MPa
